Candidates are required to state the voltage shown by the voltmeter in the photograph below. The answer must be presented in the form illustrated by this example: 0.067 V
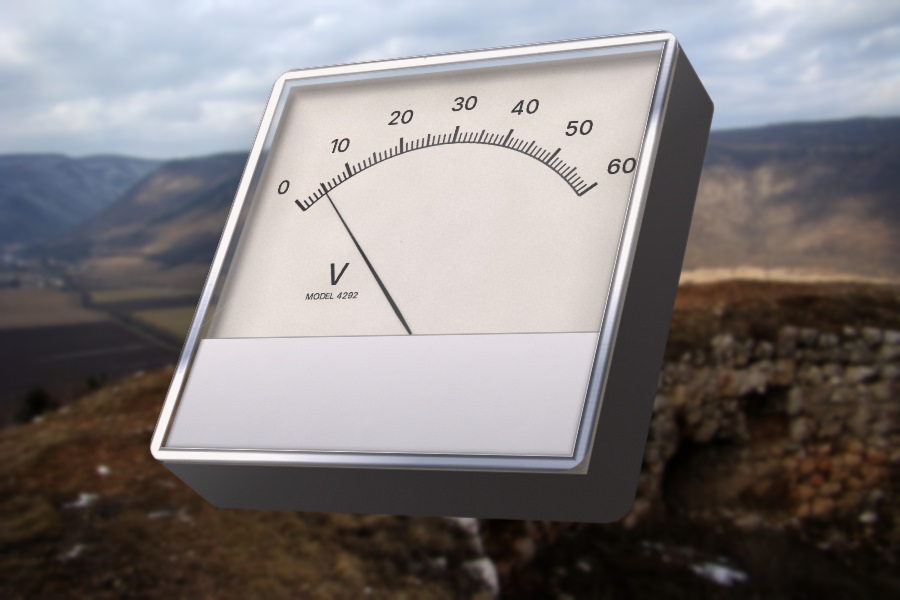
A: 5 V
